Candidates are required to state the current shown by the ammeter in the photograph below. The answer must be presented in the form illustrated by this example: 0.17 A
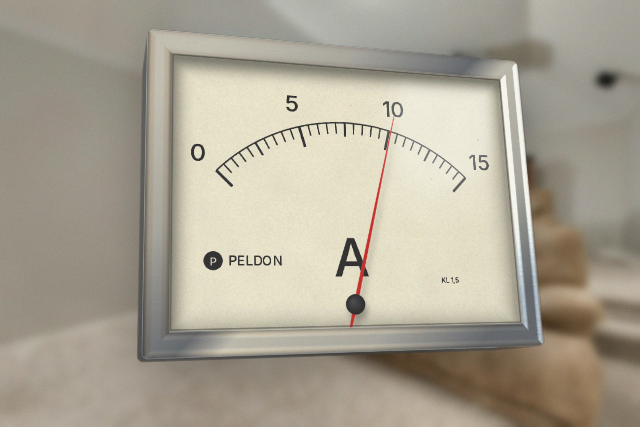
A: 10 A
